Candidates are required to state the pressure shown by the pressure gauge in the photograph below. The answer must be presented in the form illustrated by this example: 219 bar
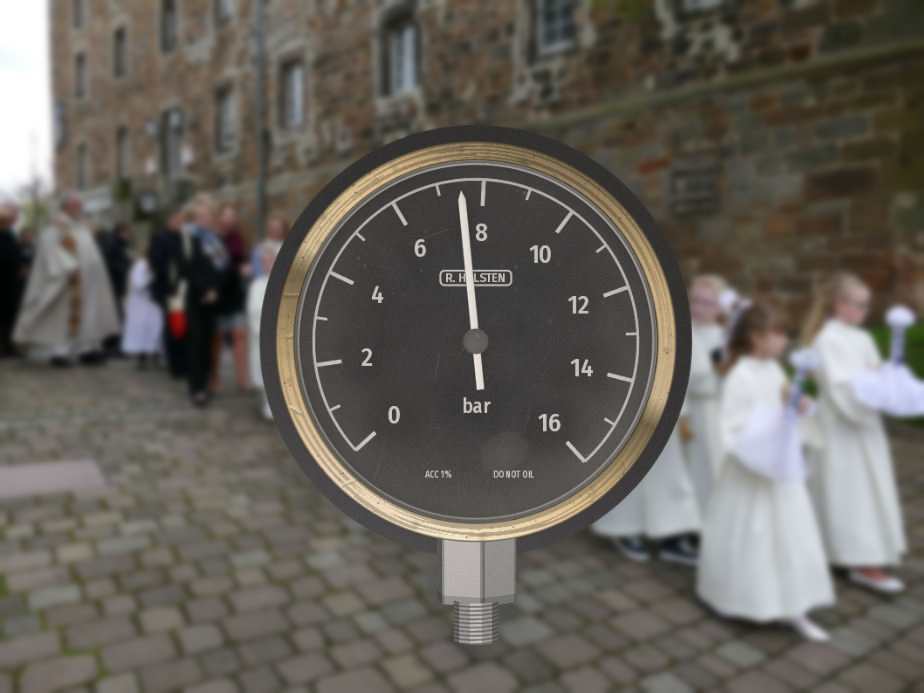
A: 7.5 bar
